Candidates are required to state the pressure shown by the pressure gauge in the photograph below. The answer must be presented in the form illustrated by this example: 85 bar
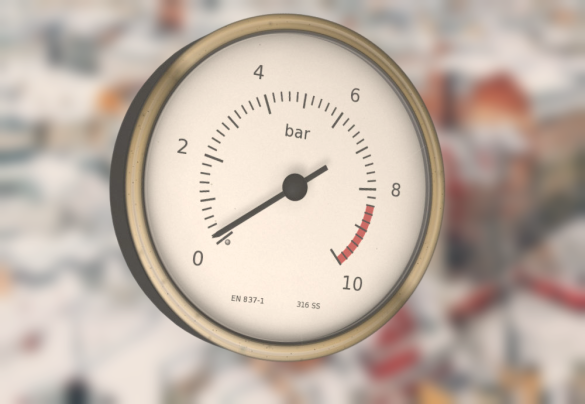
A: 0.2 bar
